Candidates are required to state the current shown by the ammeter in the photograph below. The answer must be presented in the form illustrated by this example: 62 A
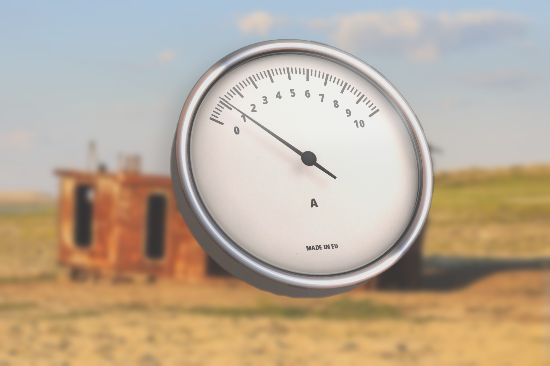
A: 1 A
